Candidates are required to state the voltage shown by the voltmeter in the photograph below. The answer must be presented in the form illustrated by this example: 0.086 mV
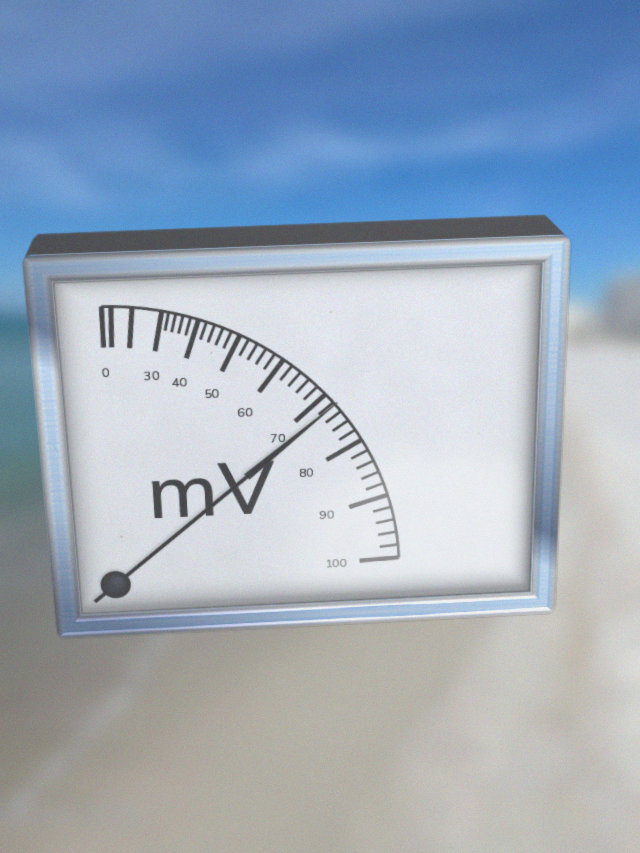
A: 72 mV
